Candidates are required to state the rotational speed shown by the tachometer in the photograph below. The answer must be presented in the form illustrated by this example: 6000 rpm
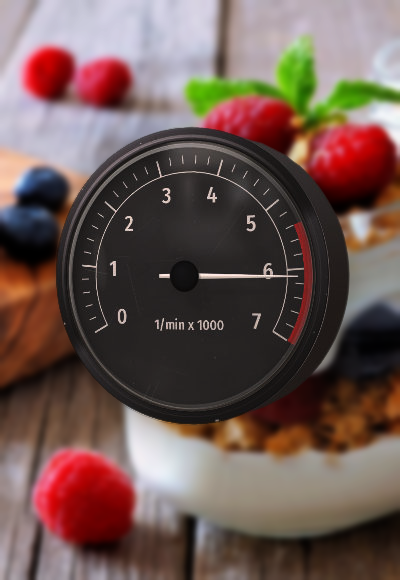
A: 6100 rpm
